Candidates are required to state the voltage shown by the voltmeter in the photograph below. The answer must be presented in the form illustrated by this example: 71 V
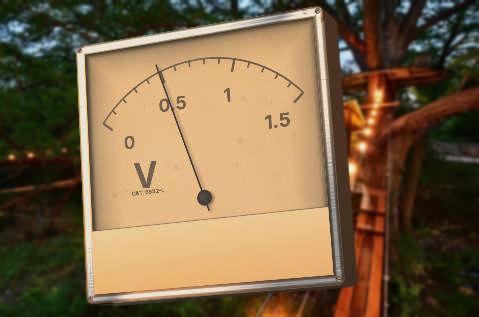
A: 0.5 V
